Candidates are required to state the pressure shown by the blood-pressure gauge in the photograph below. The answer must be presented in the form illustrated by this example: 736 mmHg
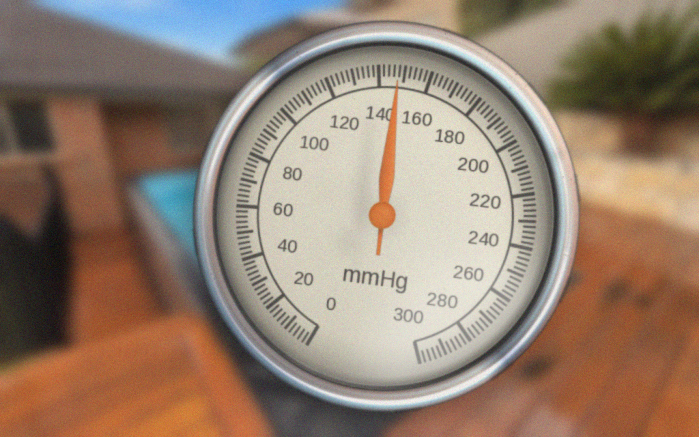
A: 148 mmHg
